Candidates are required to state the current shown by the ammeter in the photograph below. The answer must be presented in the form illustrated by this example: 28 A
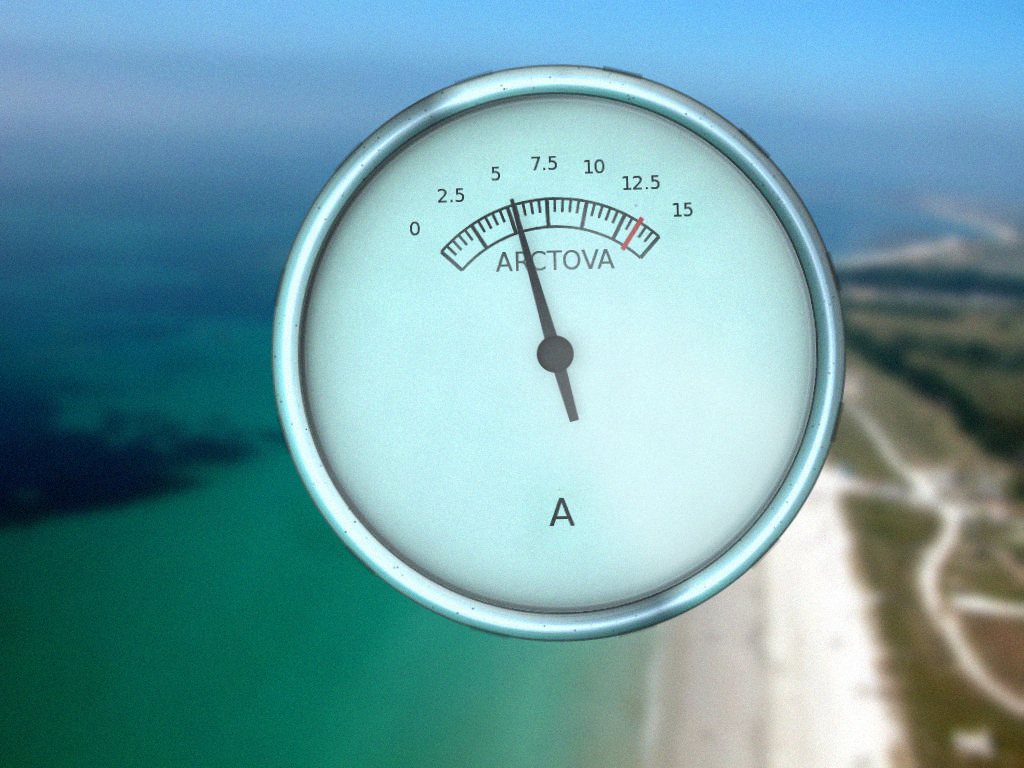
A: 5.5 A
